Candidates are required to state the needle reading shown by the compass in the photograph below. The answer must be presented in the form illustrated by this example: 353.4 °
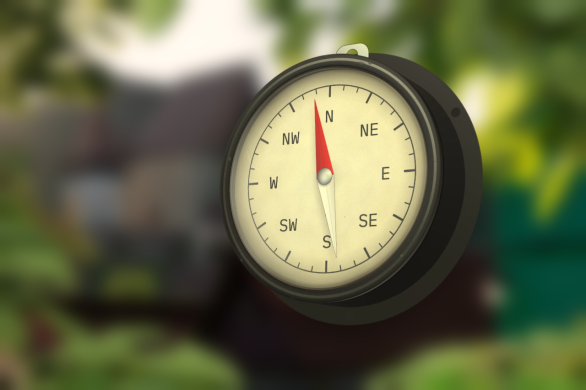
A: 350 °
